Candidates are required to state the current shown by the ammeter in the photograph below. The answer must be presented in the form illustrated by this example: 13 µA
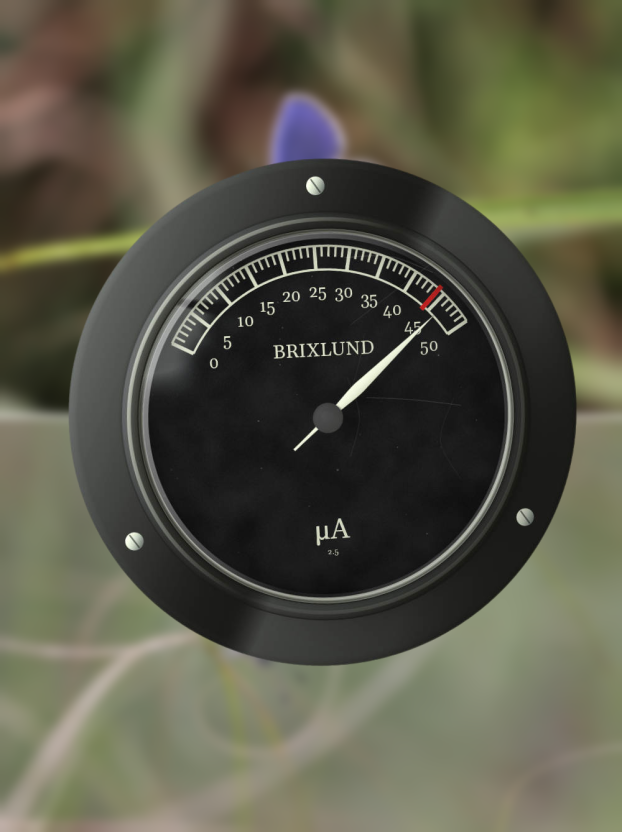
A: 46 µA
